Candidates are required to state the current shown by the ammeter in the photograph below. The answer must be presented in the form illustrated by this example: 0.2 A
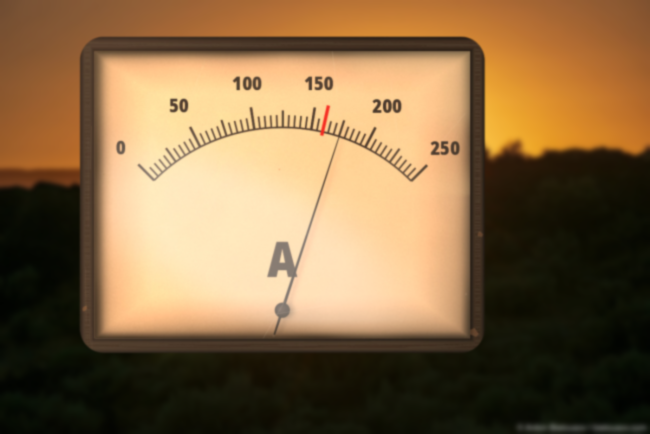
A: 175 A
